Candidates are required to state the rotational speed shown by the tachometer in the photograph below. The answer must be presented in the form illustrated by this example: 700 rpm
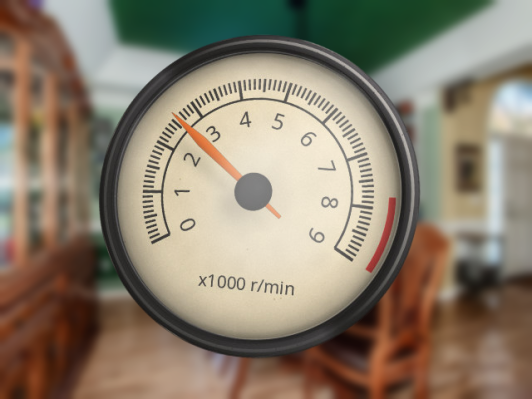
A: 2600 rpm
